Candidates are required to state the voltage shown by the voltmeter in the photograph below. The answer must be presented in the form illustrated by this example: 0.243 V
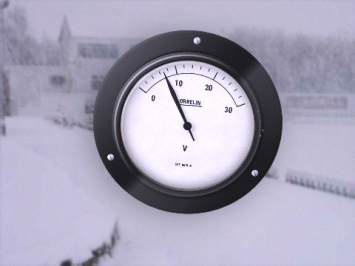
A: 7 V
